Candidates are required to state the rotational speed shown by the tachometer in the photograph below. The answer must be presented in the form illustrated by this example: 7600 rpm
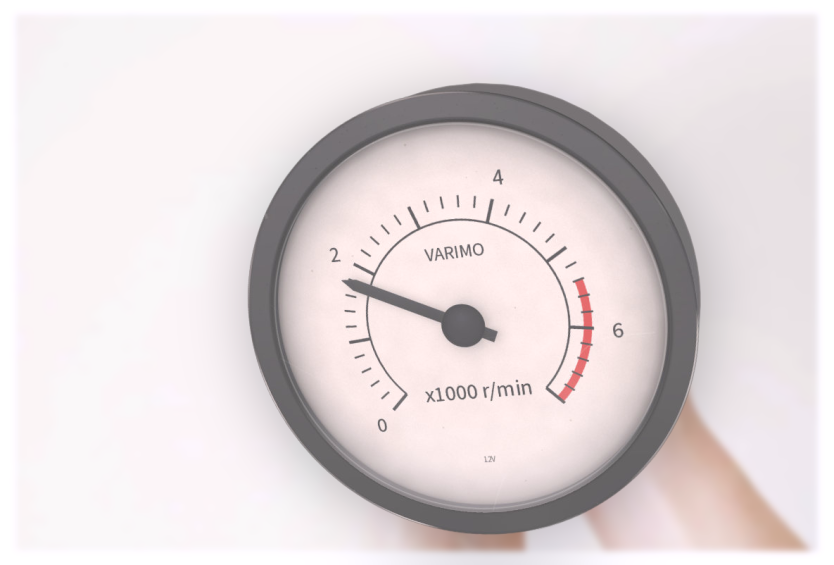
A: 1800 rpm
